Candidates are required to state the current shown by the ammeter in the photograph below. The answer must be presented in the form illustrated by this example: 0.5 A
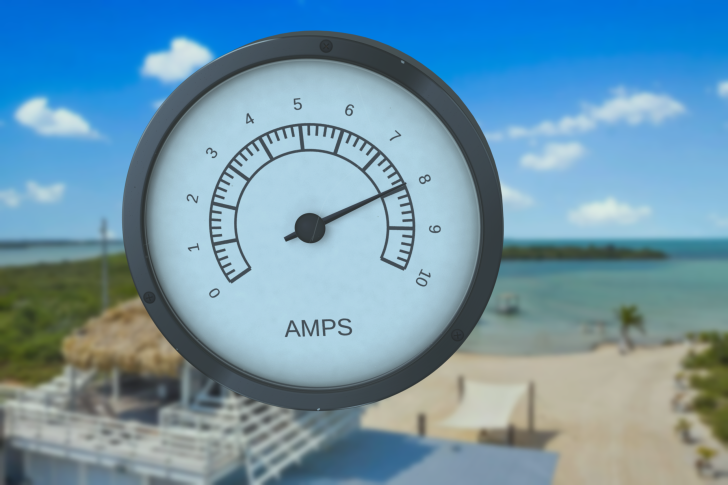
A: 7.9 A
